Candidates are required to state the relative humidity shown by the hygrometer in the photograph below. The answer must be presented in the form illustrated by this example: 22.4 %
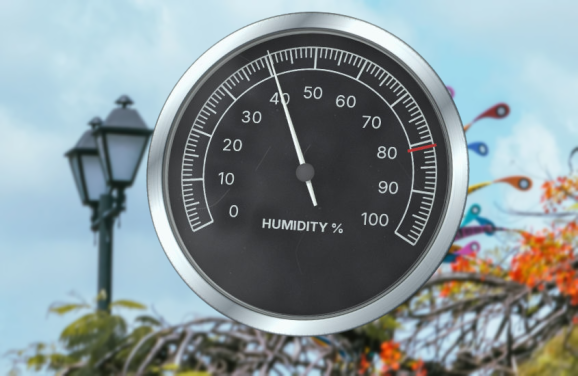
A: 41 %
